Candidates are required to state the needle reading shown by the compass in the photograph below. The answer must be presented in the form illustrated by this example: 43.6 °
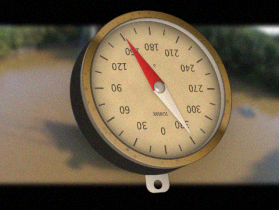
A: 150 °
